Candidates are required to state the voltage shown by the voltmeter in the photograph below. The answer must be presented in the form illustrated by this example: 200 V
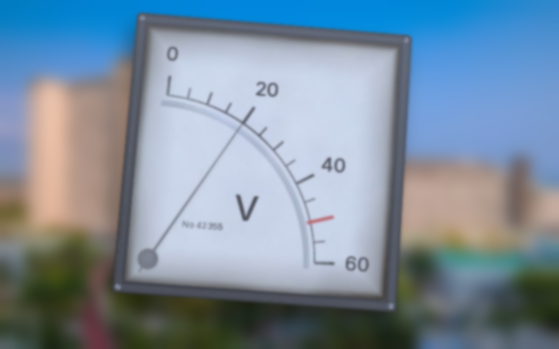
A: 20 V
